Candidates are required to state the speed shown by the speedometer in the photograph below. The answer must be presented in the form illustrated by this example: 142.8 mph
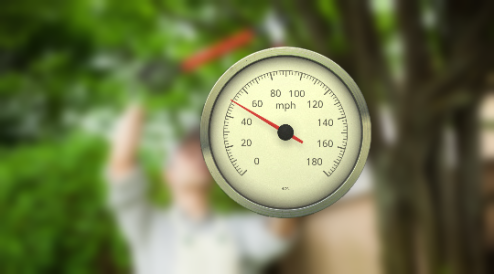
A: 50 mph
